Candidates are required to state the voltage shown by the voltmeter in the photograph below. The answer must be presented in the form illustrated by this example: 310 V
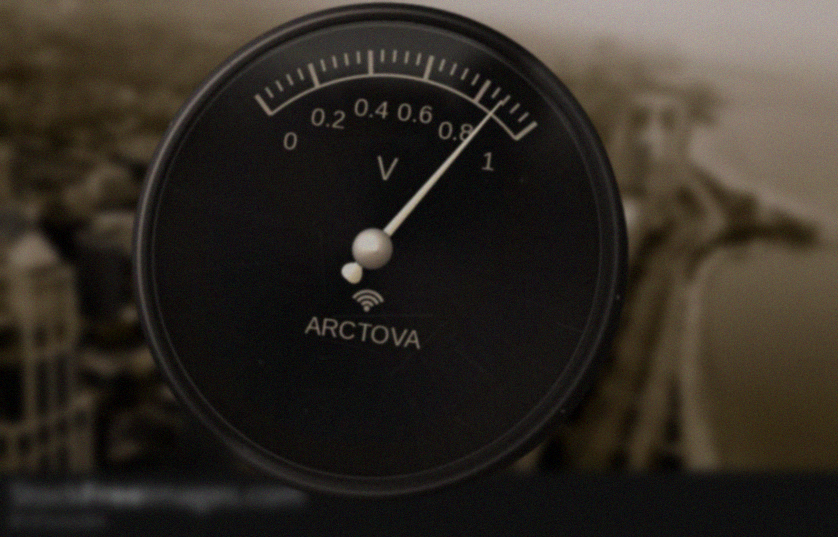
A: 0.88 V
